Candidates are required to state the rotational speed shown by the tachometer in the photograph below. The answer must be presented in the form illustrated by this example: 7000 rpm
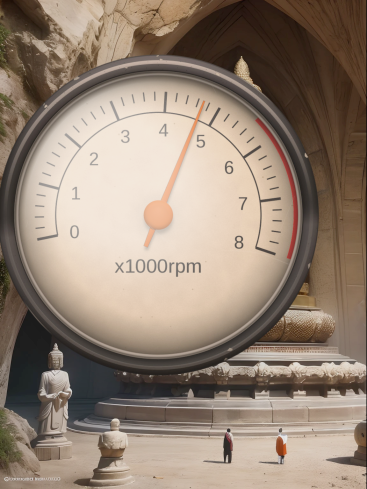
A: 4700 rpm
